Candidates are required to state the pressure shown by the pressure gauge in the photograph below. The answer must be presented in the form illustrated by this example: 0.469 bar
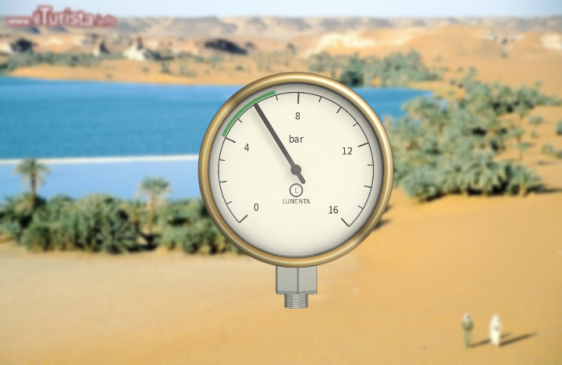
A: 6 bar
